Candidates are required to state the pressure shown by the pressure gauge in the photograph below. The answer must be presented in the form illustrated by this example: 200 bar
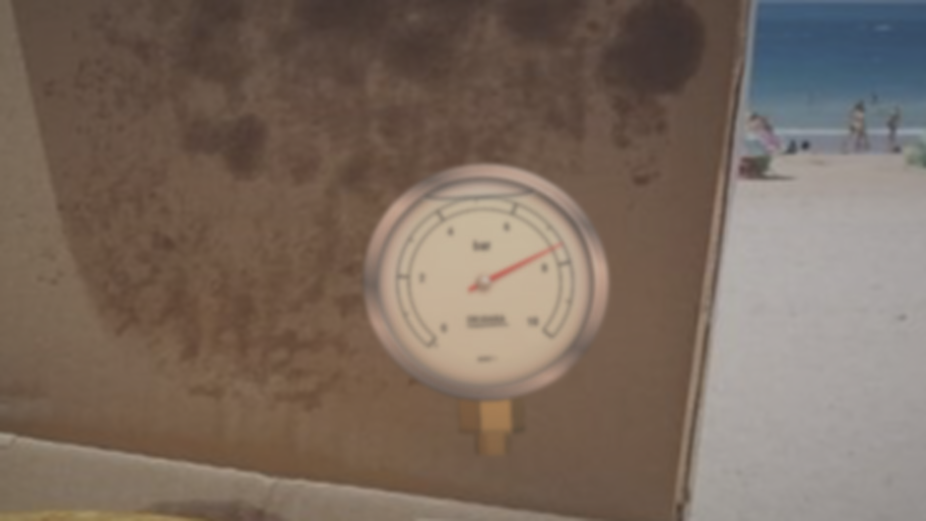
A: 7.5 bar
